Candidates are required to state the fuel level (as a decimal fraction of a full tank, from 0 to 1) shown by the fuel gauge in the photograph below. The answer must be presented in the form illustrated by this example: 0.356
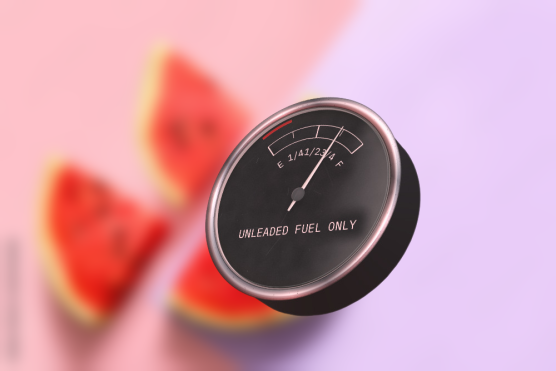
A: 0.75
